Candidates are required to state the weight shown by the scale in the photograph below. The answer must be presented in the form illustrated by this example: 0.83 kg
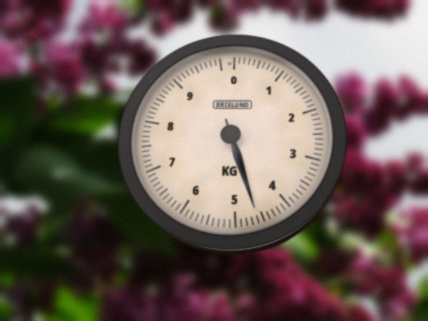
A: 4.6 kg
